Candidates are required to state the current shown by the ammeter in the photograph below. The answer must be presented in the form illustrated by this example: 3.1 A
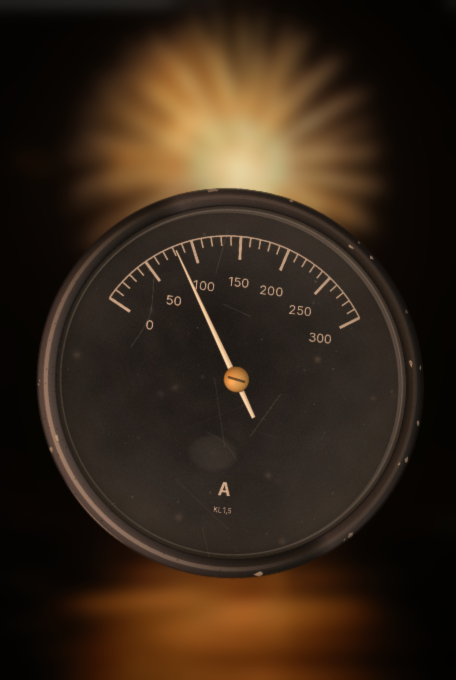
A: 80 A
